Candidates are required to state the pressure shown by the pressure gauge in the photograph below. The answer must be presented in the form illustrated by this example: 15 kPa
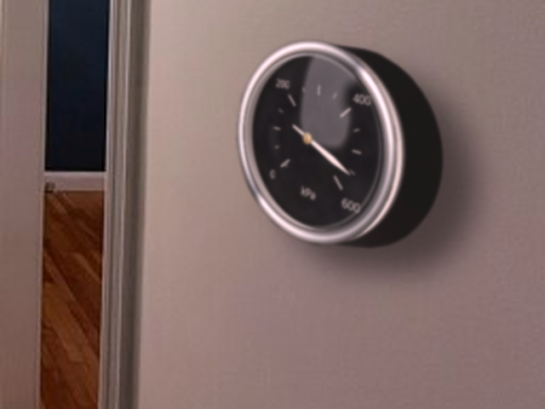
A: 550 kPa
